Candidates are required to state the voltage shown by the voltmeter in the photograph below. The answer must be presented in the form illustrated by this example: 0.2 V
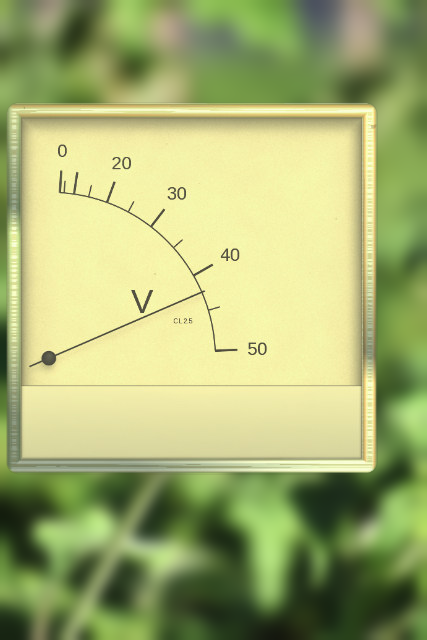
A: 42.5 V
